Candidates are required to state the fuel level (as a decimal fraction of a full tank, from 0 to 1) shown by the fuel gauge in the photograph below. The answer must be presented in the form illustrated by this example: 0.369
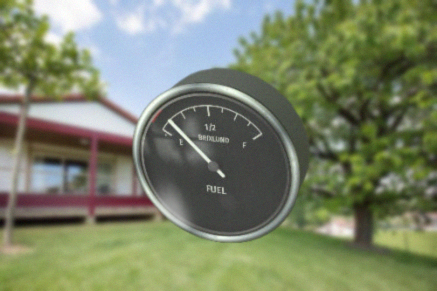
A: 0.125
